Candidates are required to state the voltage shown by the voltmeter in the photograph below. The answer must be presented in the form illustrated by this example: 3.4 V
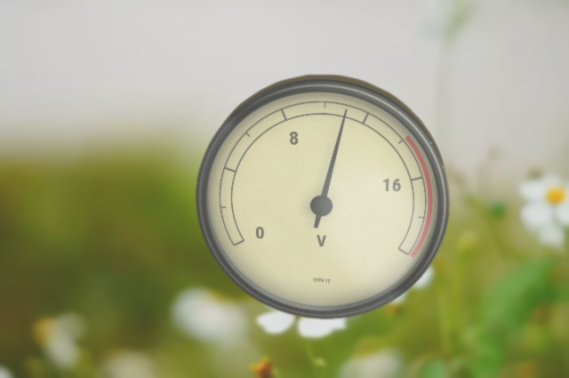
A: 11 V
